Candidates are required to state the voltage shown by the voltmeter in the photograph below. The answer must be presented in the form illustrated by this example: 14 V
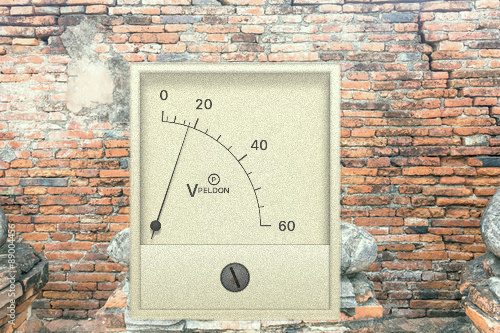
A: 17.5 V
